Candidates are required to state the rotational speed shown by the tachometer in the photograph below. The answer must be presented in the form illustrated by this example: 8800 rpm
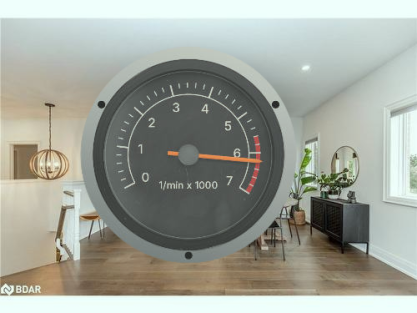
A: 6200 rpm
